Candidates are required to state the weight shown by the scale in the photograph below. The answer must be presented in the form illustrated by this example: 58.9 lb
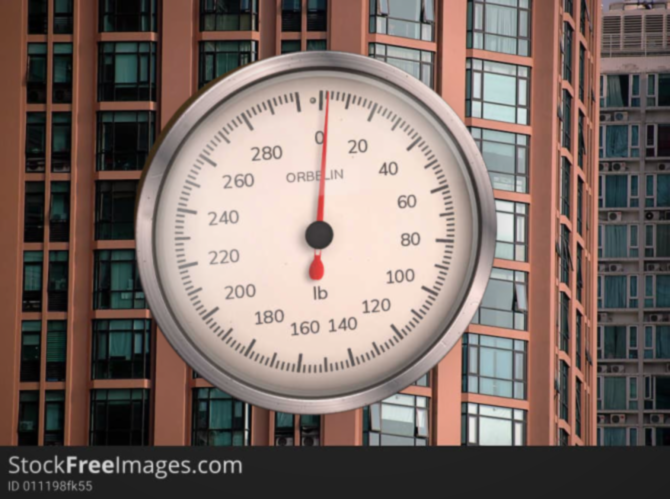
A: 2 lb
